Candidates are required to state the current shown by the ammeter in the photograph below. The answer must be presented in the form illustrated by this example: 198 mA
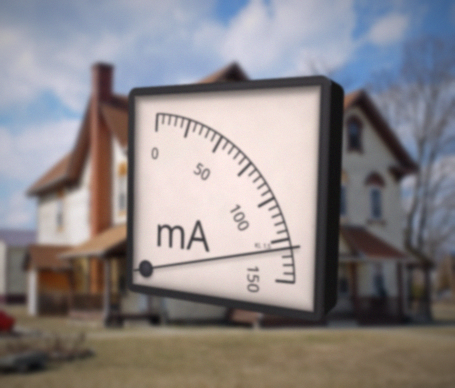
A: 130 mA
